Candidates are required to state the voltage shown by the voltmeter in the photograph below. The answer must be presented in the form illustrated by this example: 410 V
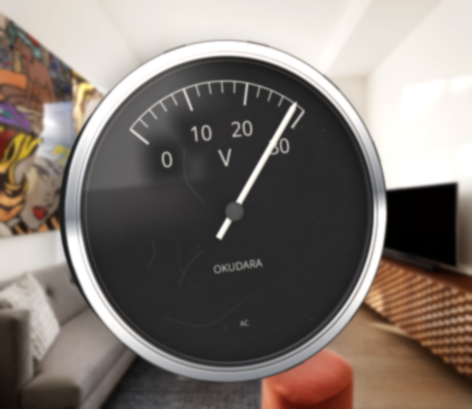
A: 28 V
